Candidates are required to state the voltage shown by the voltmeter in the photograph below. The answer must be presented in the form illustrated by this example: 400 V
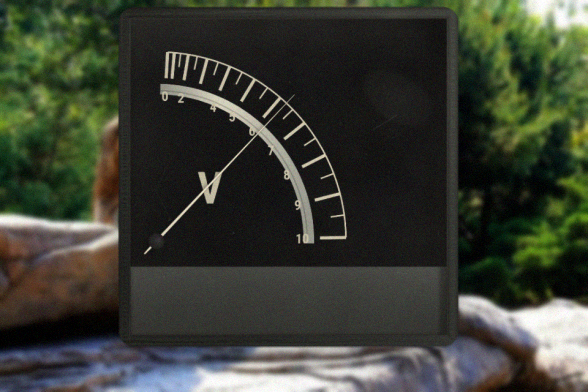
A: 6.25 V
